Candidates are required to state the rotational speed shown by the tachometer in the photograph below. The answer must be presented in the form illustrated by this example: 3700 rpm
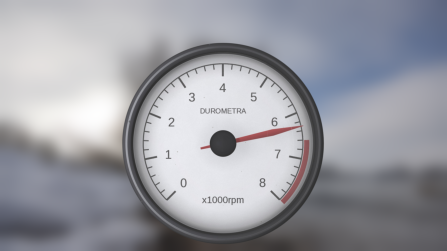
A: 6300 rpm
